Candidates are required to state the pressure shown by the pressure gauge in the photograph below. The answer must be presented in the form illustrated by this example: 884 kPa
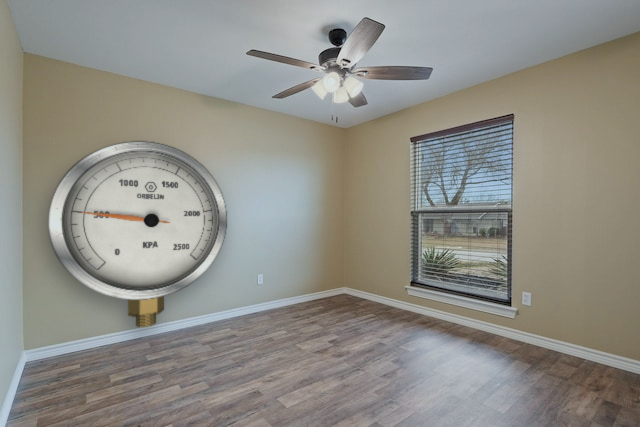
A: 500 kPa
